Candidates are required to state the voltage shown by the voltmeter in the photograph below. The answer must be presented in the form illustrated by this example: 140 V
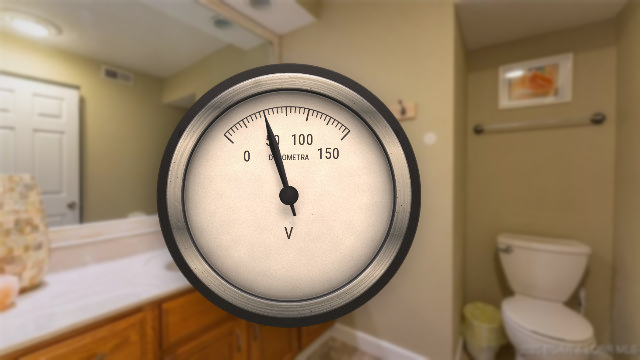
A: 50 V
